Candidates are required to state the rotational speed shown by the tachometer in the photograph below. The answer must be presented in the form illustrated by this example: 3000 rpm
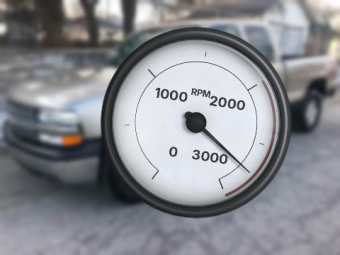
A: 2750 rpm
